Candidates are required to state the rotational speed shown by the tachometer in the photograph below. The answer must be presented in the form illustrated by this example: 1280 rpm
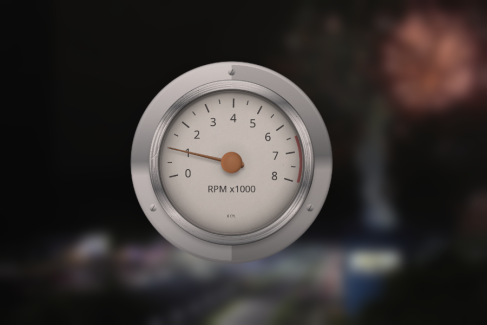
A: 1000 rpm
